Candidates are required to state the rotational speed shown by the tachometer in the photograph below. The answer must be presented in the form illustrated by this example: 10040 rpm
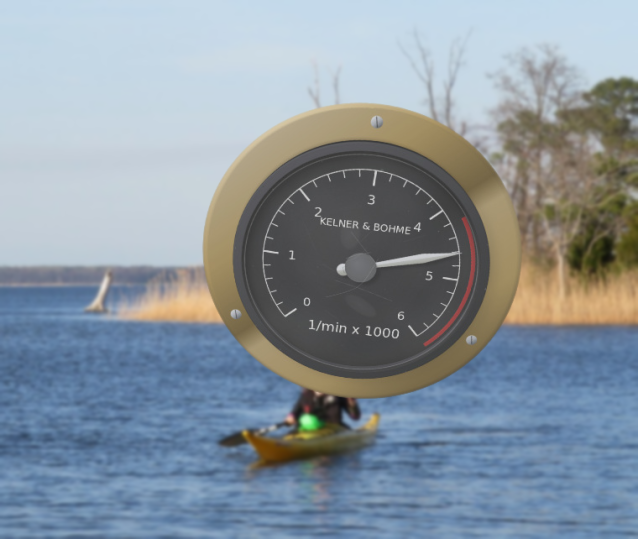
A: 4600 rpm
